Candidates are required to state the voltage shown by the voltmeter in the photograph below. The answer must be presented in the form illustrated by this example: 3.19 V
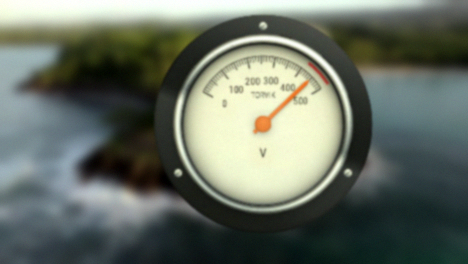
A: 450 V
